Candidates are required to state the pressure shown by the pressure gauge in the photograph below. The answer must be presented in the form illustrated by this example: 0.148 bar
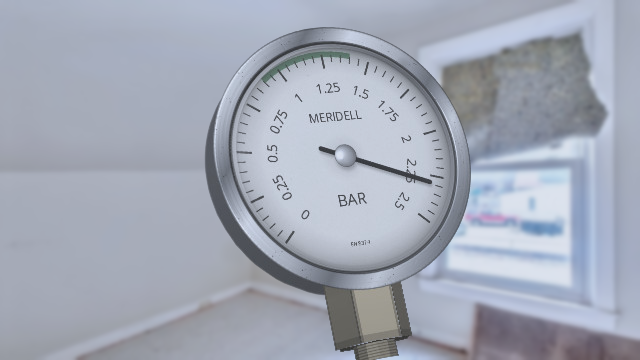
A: 2.3 bar
